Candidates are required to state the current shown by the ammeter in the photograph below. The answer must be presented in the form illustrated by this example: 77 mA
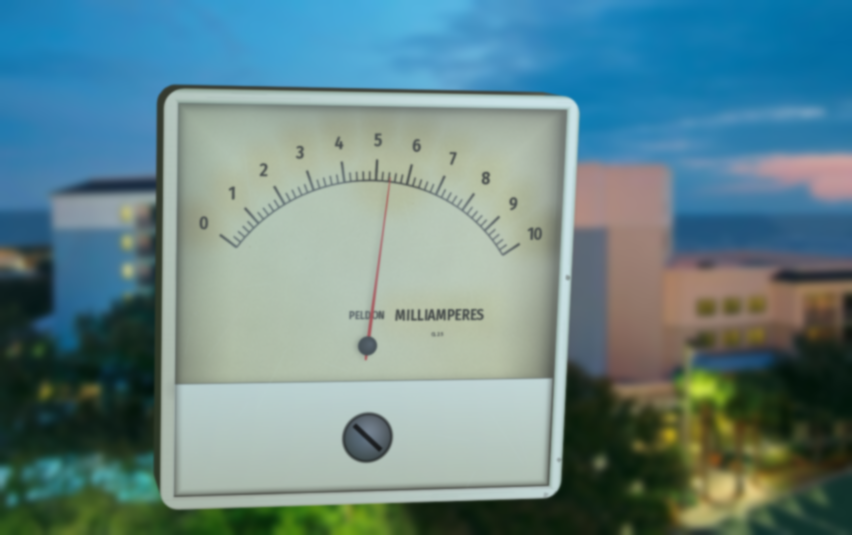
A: 5.4 mA
